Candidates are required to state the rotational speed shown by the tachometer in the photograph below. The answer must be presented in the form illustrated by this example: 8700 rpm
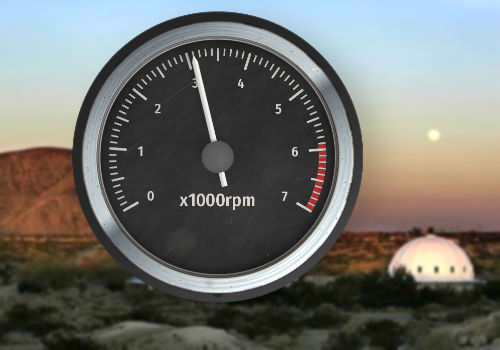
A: 3100 rpm
